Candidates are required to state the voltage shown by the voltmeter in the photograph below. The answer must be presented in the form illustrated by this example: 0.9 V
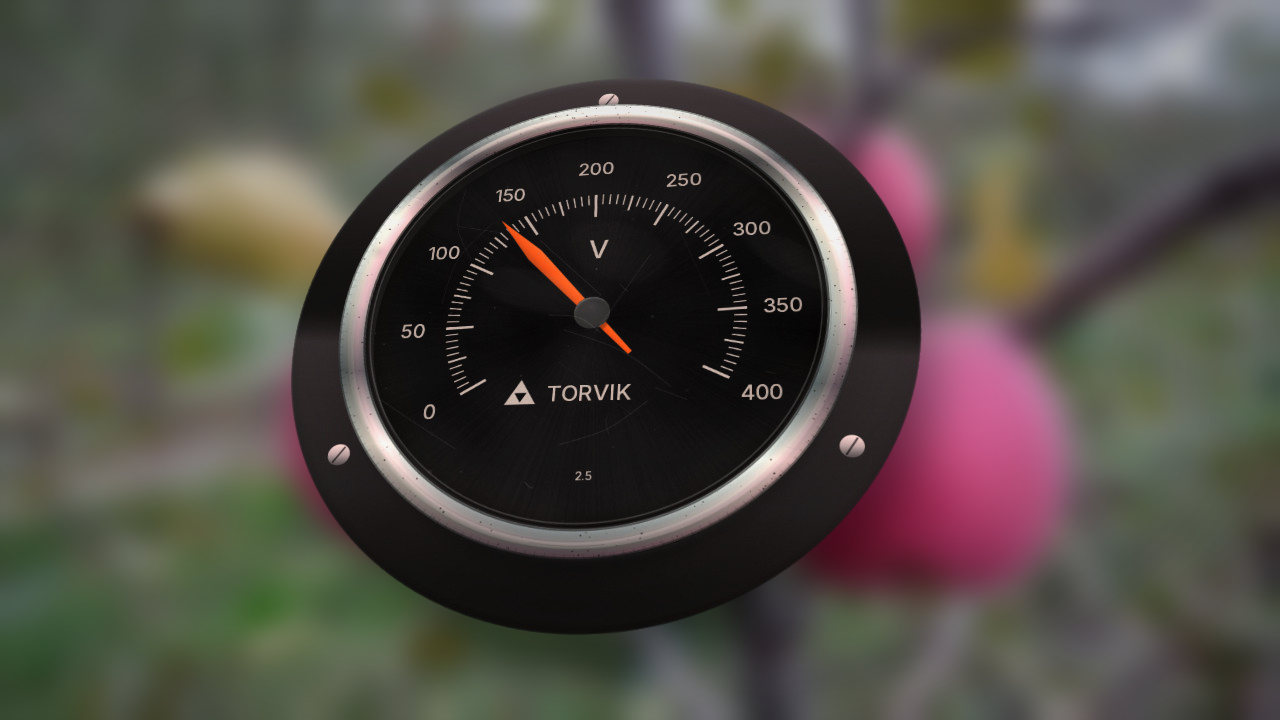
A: 135 V
